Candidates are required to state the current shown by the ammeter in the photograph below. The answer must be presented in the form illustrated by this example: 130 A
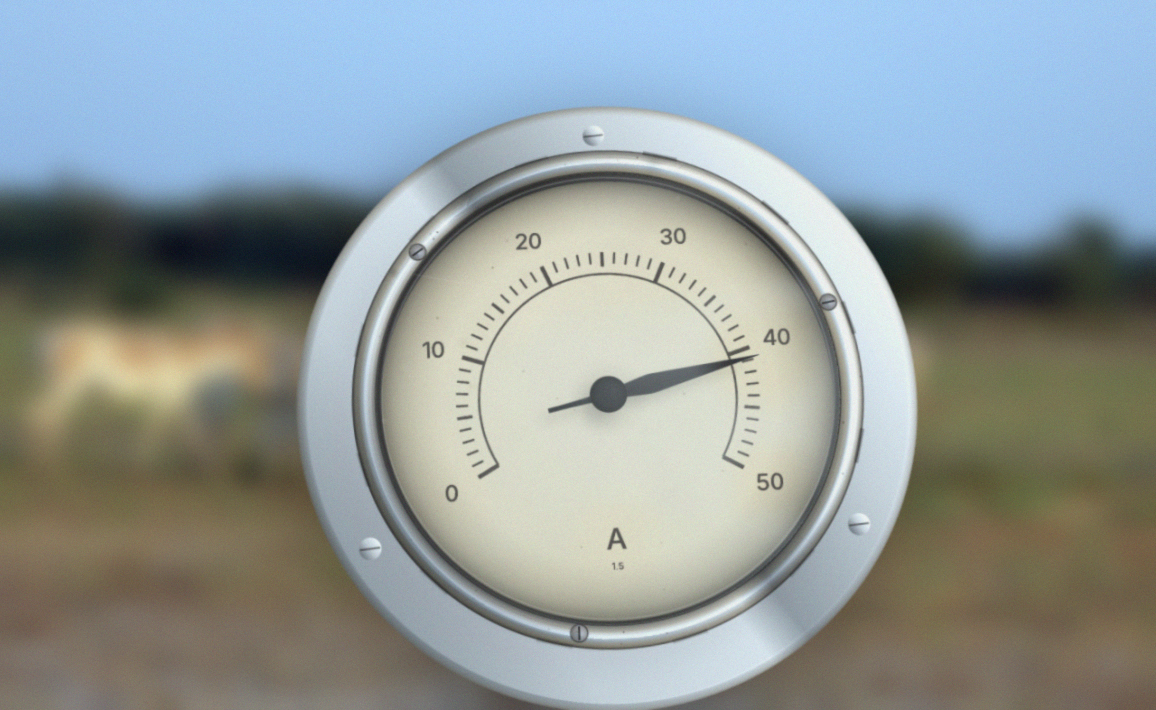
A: 41 A
